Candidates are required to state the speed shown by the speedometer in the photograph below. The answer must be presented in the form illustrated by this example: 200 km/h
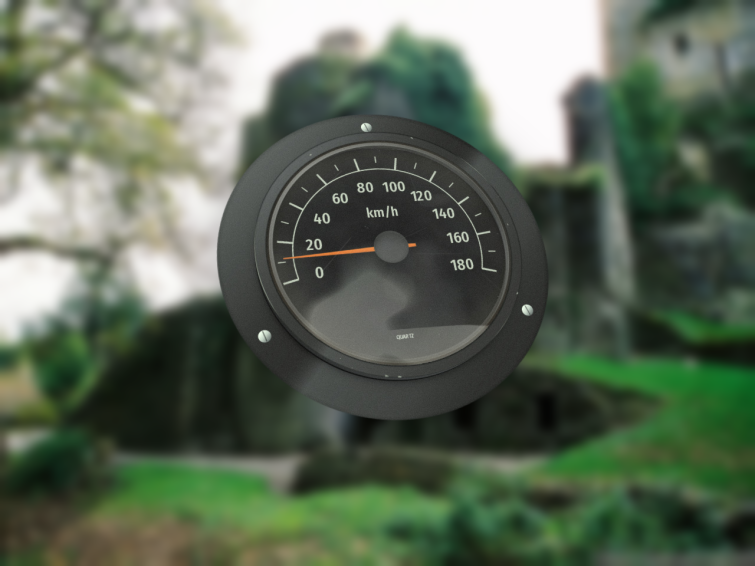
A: 10 km/h
